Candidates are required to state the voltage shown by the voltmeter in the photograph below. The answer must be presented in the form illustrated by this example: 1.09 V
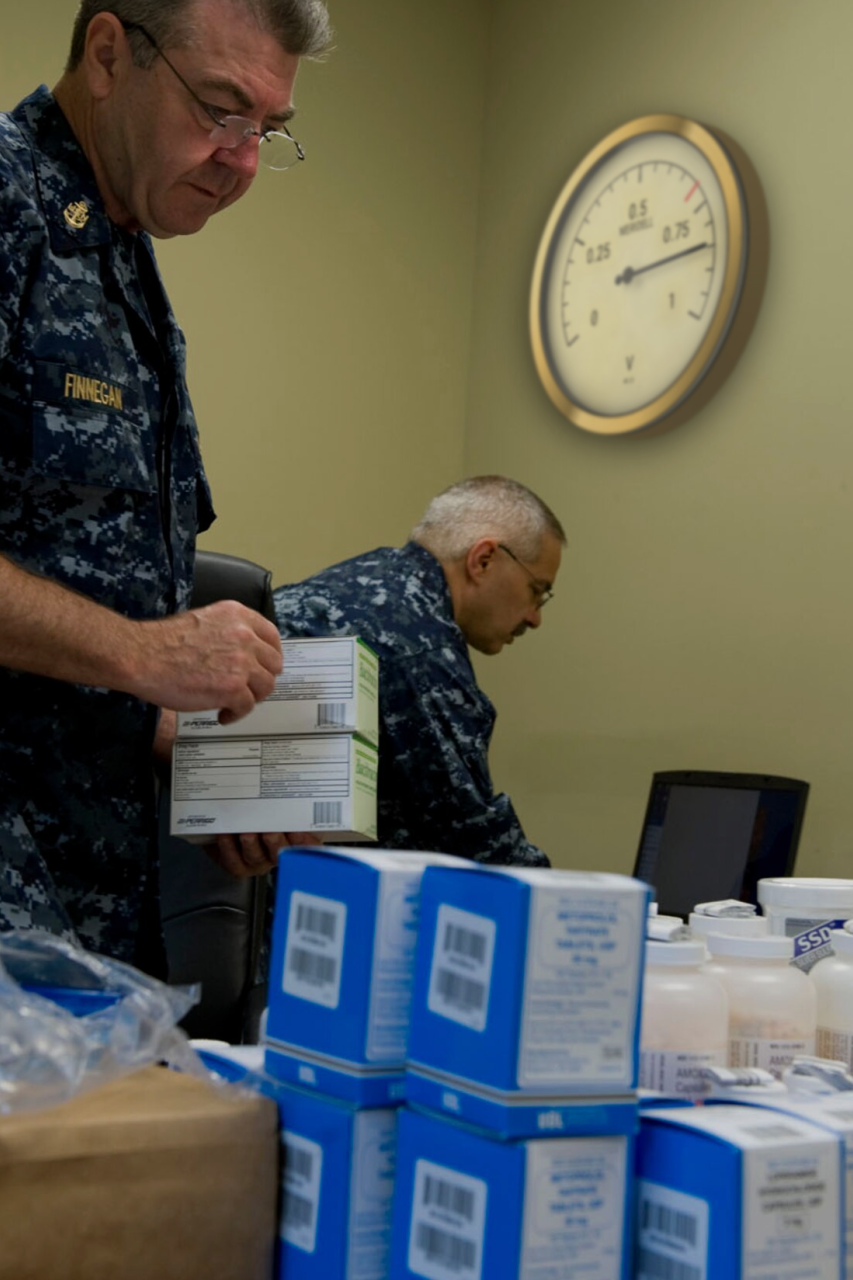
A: 0.85 V
